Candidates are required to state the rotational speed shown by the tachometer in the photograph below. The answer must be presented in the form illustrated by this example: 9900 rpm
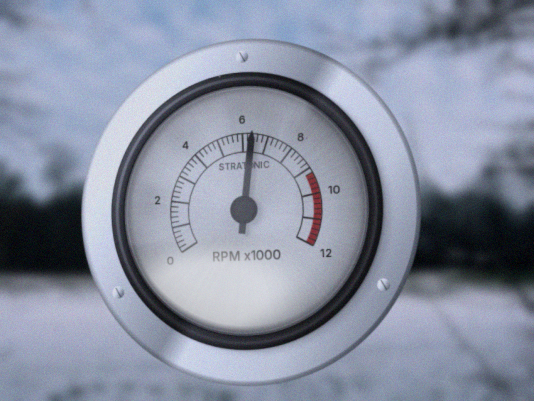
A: 6400 rpm
